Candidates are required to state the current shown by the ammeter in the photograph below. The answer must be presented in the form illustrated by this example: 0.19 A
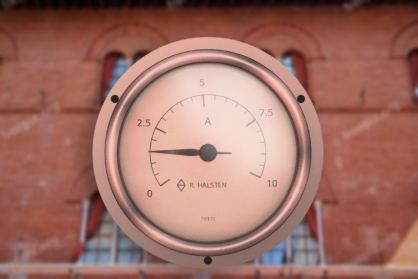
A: 1.5 A
